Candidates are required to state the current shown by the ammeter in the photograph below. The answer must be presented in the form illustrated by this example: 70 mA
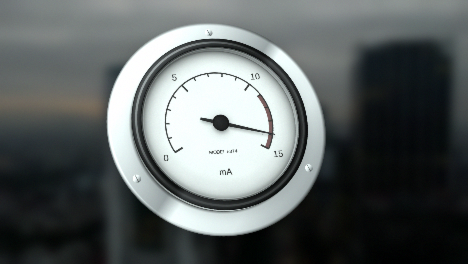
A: 14 mA
